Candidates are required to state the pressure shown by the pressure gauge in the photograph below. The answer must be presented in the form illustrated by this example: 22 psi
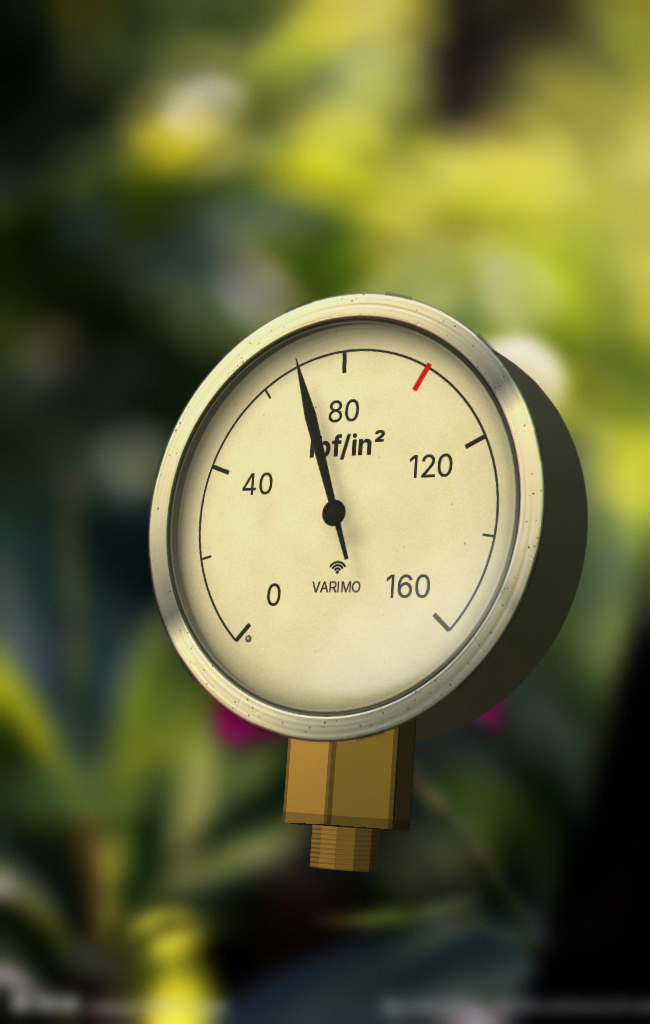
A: 70 psi
